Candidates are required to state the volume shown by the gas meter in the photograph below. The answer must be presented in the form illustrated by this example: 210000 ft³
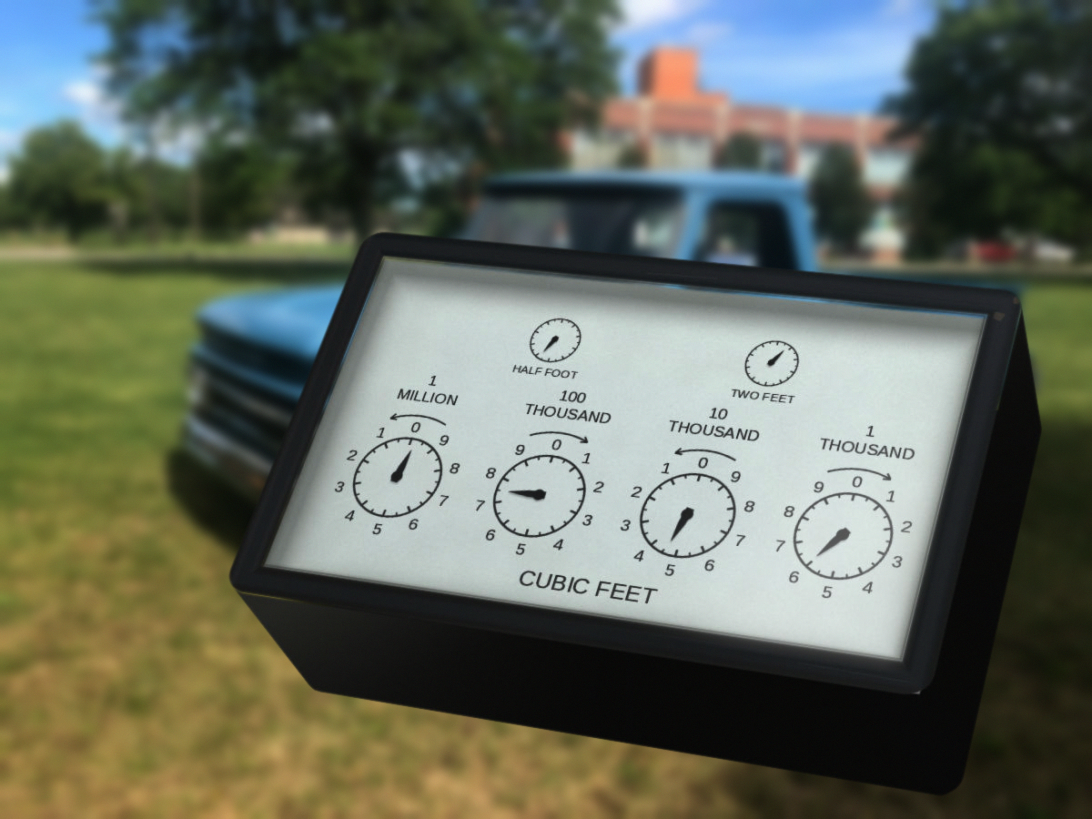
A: 974600 ft³
